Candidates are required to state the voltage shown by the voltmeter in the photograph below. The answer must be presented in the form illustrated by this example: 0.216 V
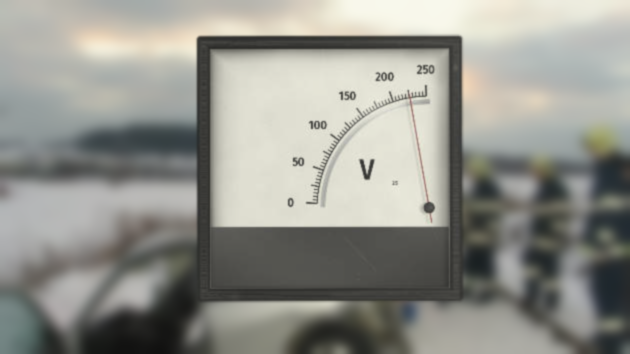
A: 225 V
